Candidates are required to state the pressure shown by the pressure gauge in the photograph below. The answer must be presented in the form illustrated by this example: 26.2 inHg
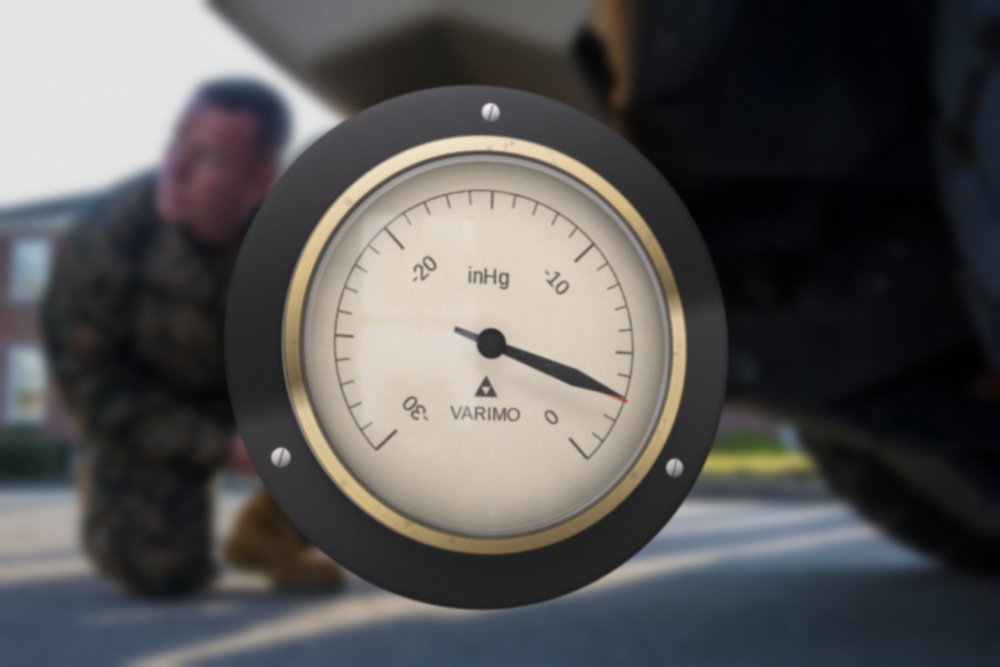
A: -3 inHg
